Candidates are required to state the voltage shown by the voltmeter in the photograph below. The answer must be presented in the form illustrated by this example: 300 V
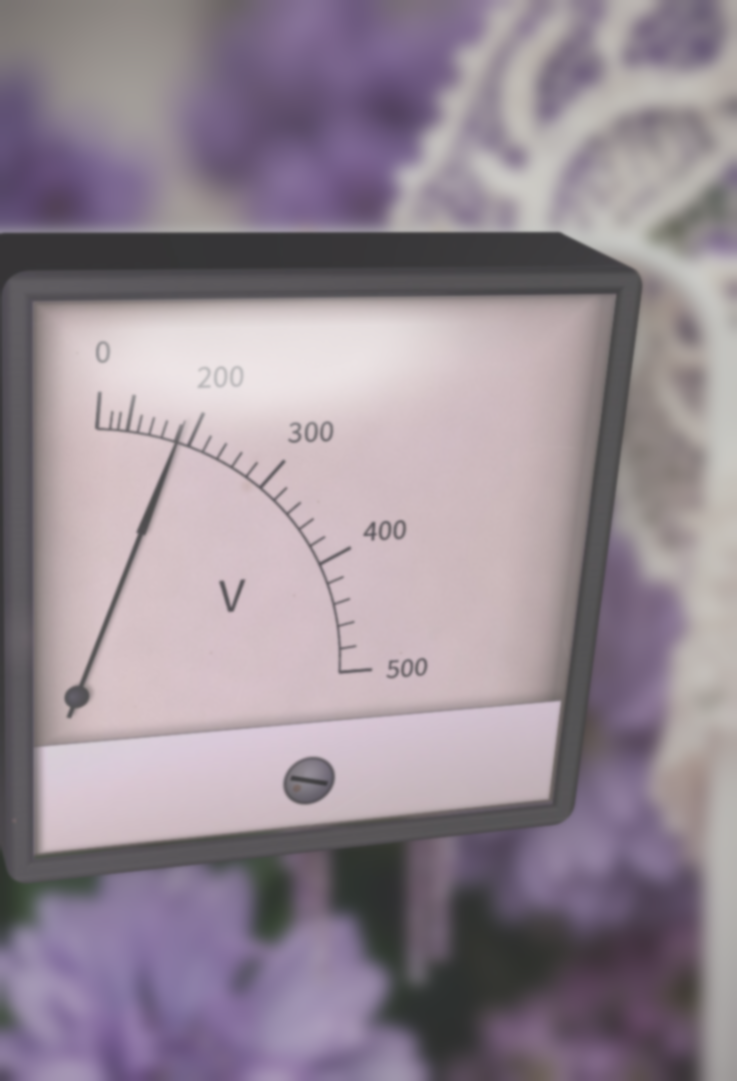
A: 180 V
